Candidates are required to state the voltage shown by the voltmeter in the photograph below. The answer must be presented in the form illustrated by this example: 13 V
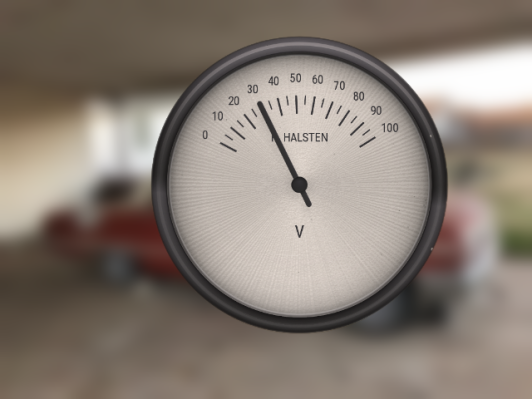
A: 30 V
